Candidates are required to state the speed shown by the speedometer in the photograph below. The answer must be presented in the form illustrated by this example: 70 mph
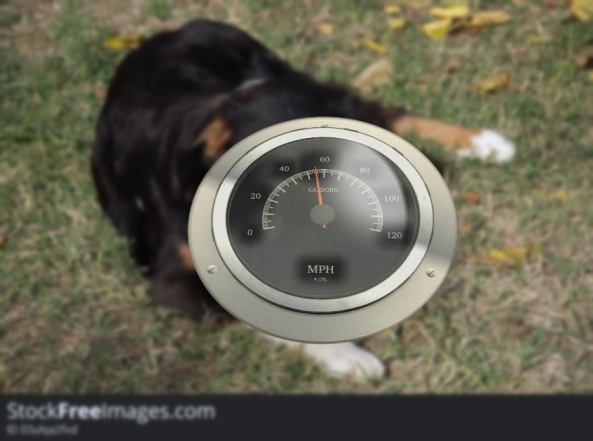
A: 55 mph
